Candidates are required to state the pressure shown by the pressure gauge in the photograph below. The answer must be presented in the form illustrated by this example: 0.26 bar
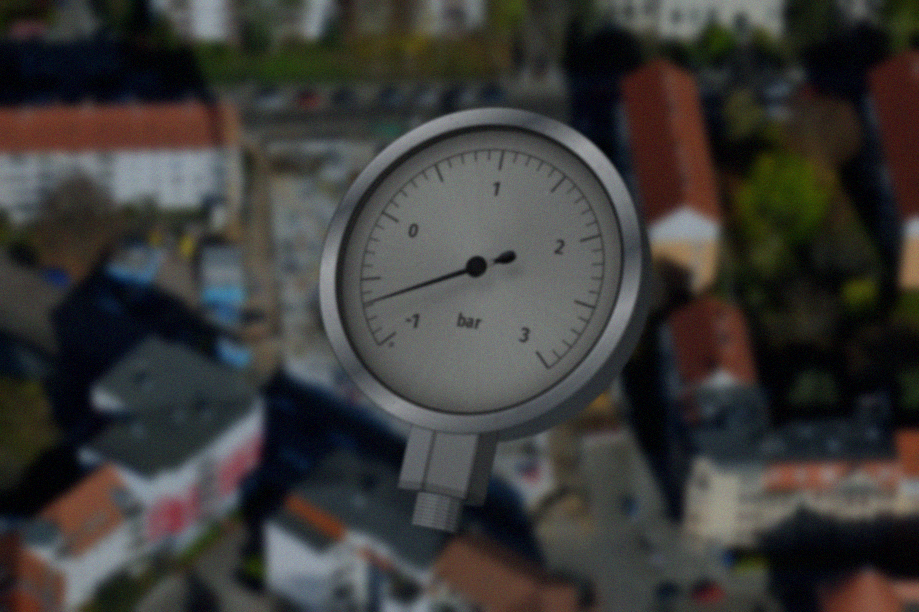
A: -0.7 bar
